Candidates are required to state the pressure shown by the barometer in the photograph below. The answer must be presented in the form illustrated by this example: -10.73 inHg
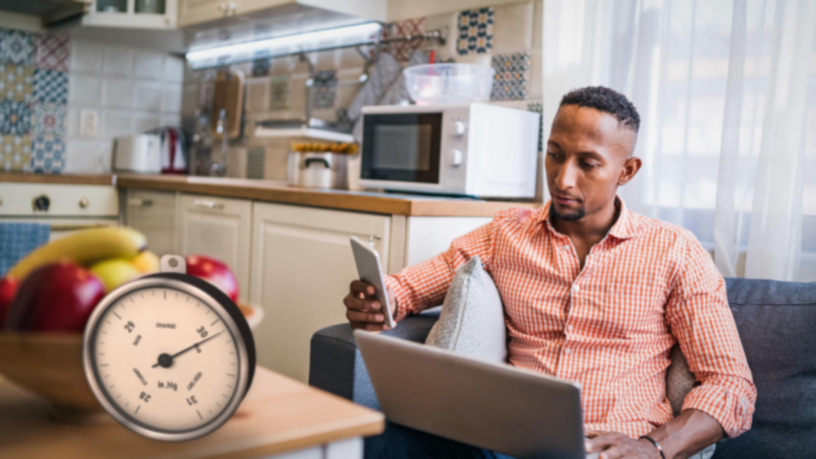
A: 30.1 inHg
